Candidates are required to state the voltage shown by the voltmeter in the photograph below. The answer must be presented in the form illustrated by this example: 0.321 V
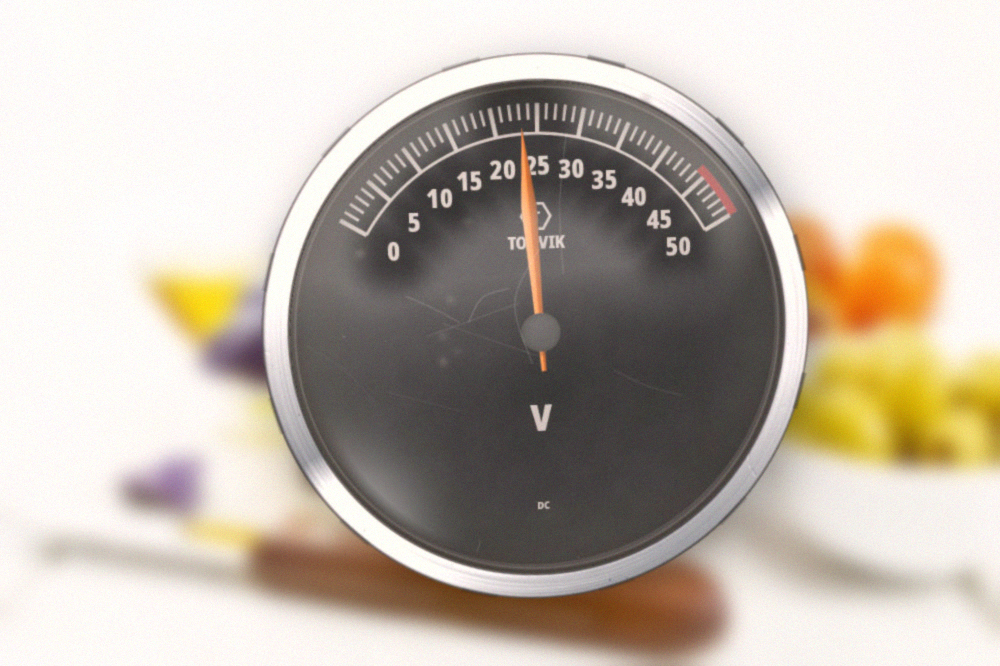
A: 23 V
